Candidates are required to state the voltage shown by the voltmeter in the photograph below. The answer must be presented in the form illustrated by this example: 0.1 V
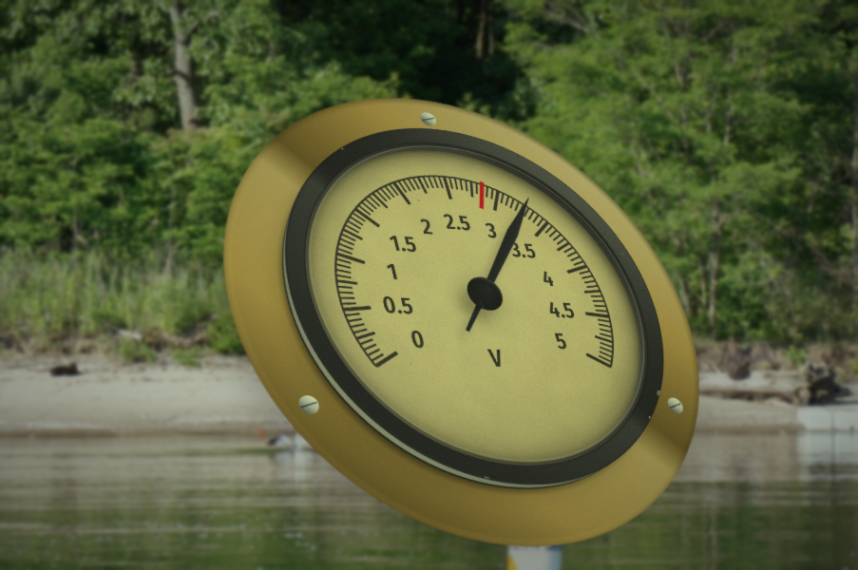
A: 3.25 V
